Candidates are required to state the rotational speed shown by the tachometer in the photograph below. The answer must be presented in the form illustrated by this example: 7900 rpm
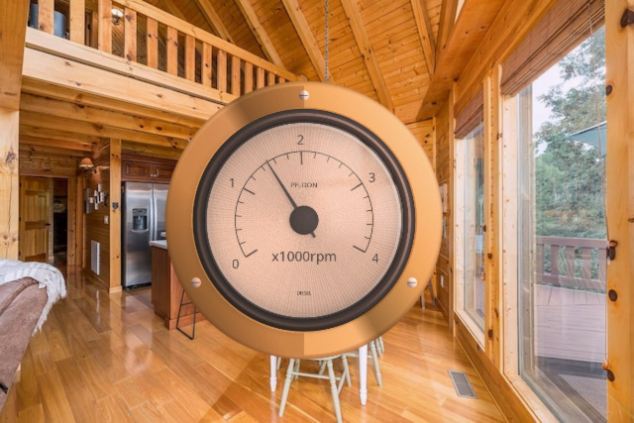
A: 1500 rpm
